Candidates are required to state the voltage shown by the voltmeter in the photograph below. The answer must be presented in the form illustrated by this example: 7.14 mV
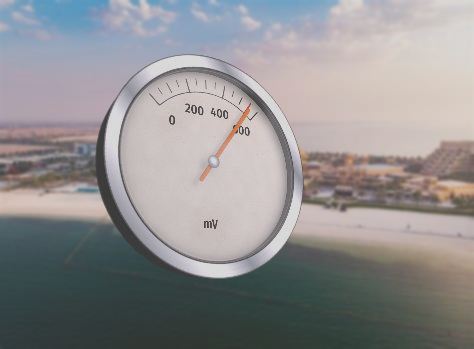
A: 550 mV
